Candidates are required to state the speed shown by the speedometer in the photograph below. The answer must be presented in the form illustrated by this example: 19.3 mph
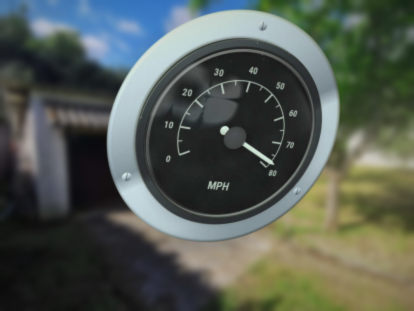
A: 77.5 mph
